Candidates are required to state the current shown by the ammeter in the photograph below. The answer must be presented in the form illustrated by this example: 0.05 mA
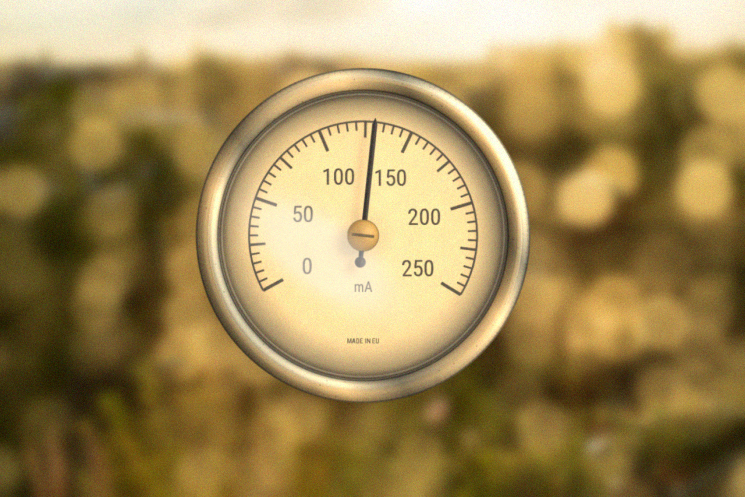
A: 130 mA
